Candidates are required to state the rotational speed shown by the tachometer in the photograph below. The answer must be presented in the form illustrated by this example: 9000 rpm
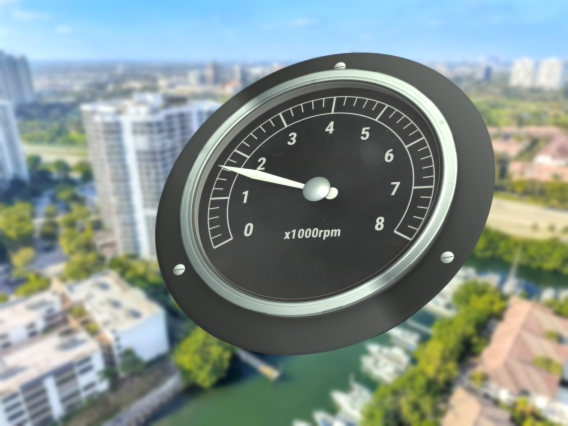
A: 1600 rpm
